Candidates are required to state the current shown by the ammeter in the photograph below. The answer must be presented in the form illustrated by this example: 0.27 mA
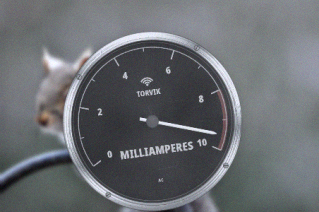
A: 9.5 mA
